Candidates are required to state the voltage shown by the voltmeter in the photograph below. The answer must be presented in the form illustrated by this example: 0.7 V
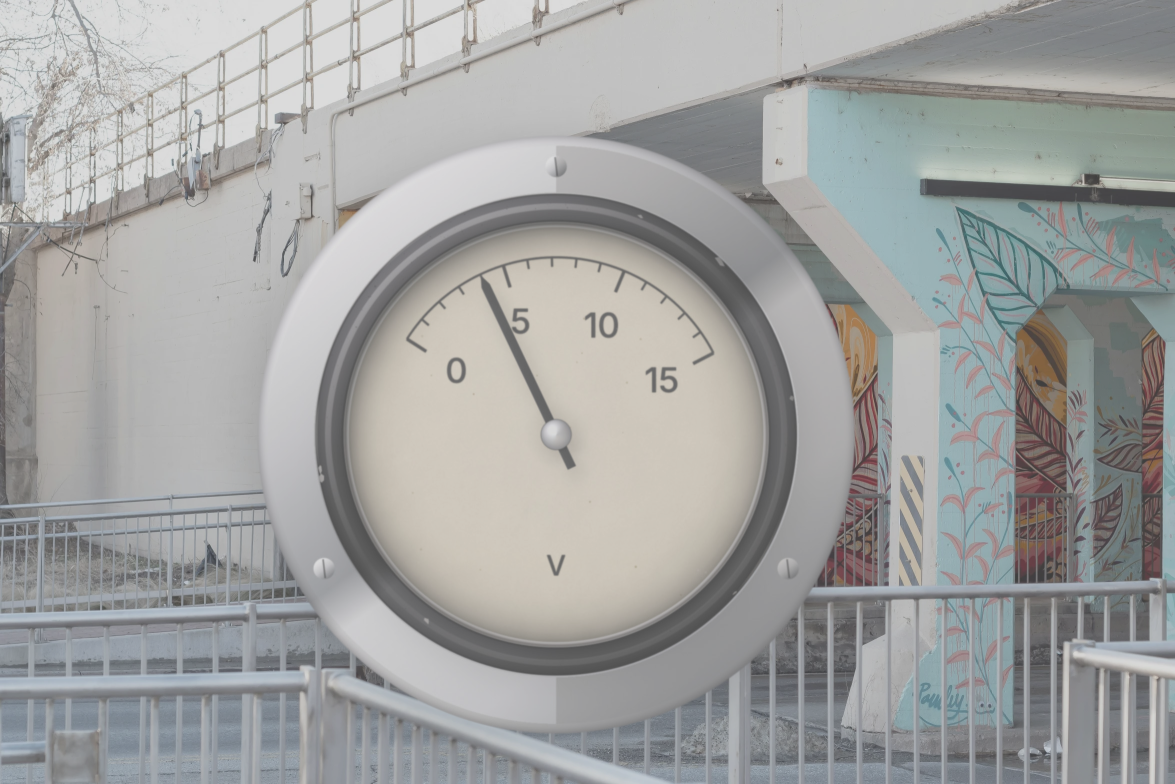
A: 4 V
